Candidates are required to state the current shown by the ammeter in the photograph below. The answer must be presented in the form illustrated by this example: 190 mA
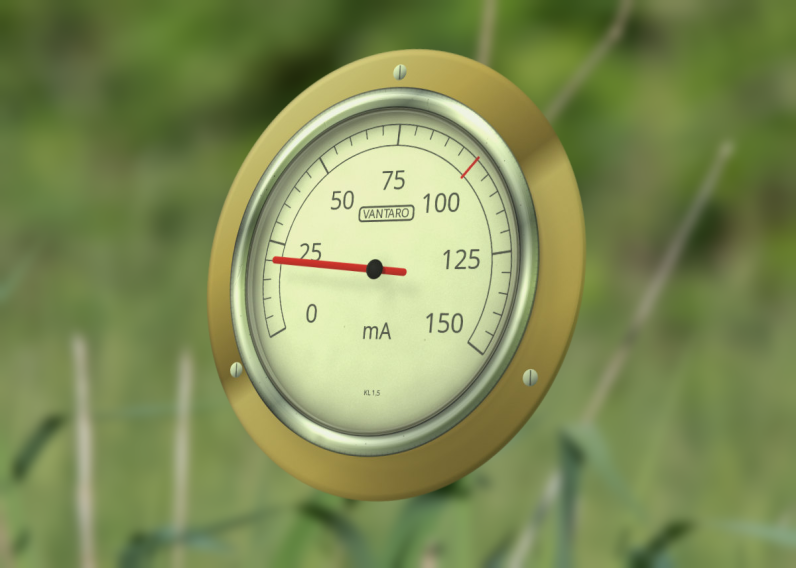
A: 20 mA
